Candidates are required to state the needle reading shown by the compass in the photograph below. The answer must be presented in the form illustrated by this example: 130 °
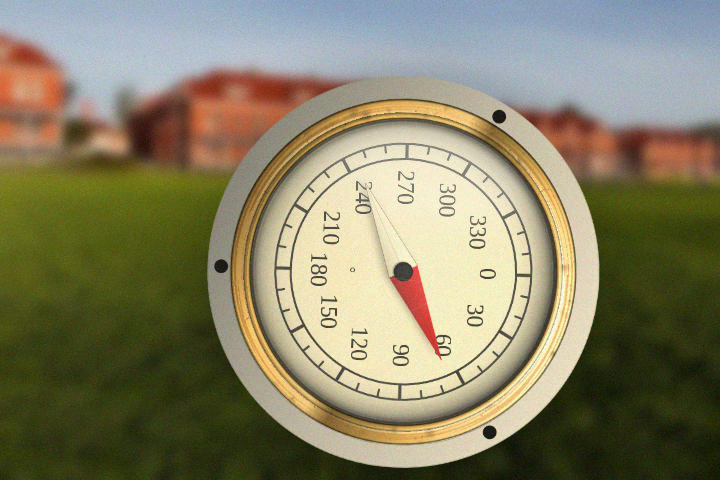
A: 65 °
